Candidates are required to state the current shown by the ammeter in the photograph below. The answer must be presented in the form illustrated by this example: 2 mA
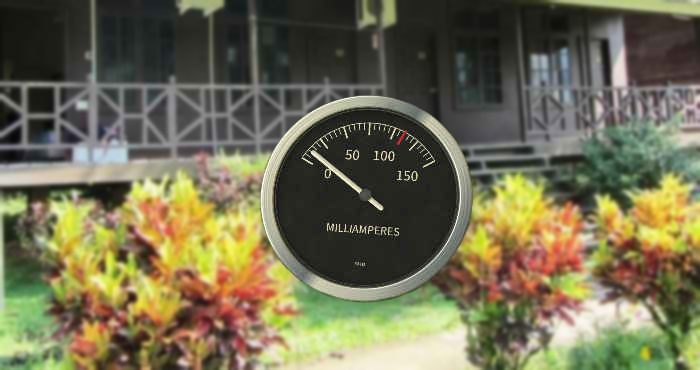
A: 10 mA
